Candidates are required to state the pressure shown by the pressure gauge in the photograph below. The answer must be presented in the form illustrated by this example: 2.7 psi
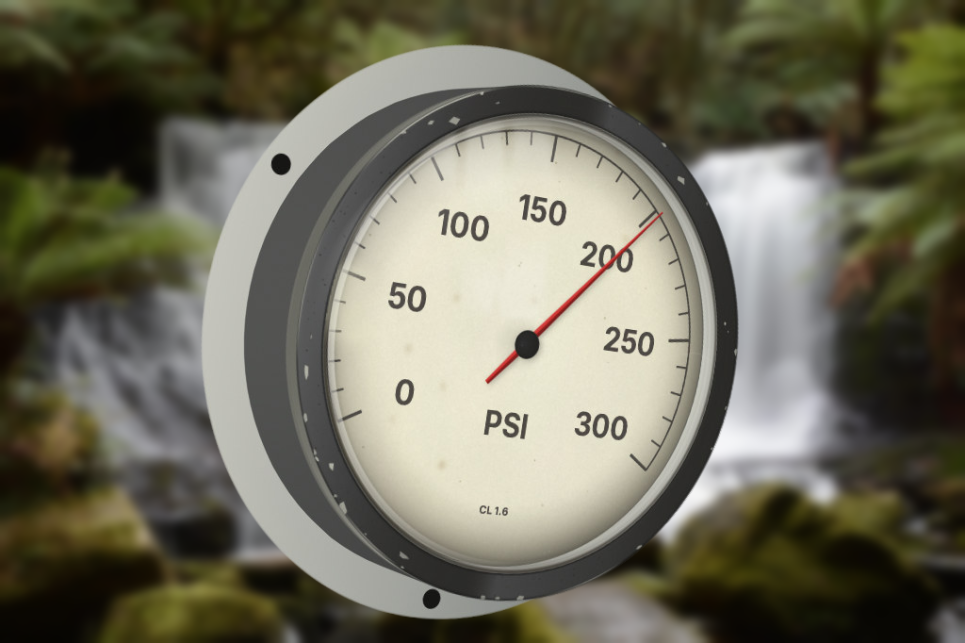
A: 200 psi
